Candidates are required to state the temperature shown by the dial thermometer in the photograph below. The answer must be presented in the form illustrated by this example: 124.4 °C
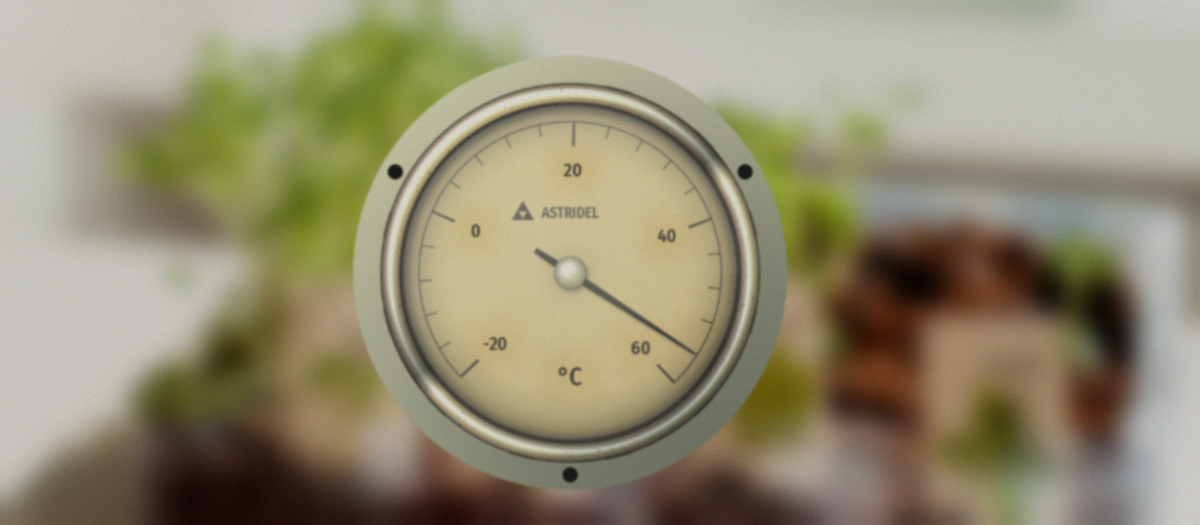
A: 56 °C
